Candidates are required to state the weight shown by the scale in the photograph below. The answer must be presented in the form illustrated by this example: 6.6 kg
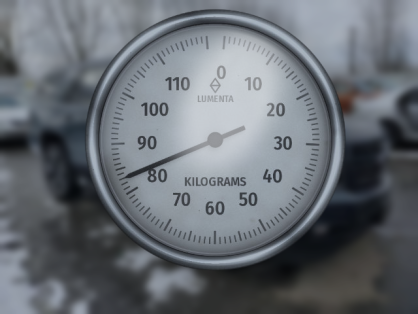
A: 83 kg
